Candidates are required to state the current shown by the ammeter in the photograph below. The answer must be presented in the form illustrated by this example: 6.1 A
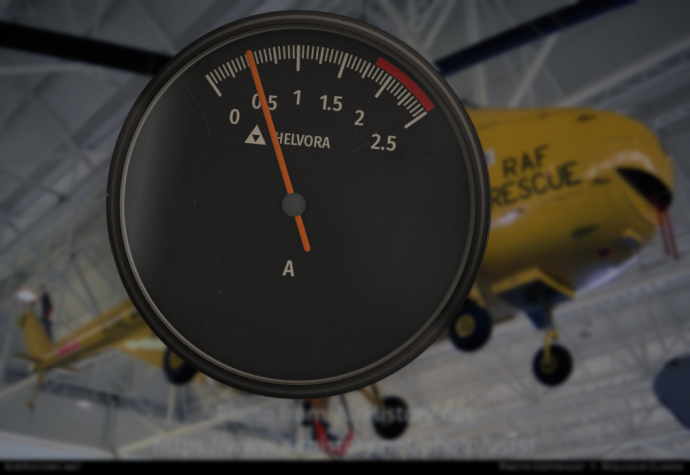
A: 0.5 A
